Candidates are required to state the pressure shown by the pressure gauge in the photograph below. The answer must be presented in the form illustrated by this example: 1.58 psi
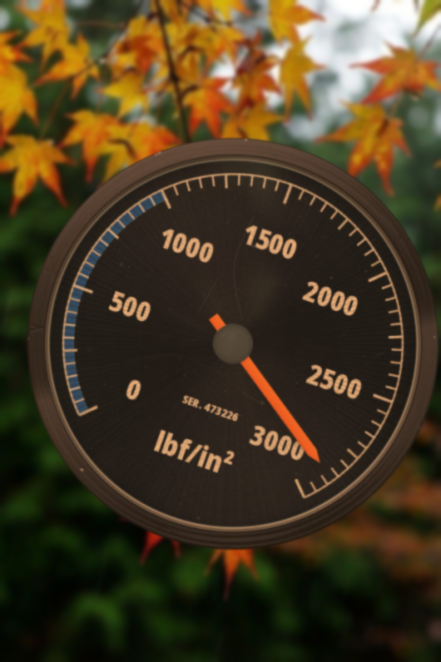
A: 2875 psi
